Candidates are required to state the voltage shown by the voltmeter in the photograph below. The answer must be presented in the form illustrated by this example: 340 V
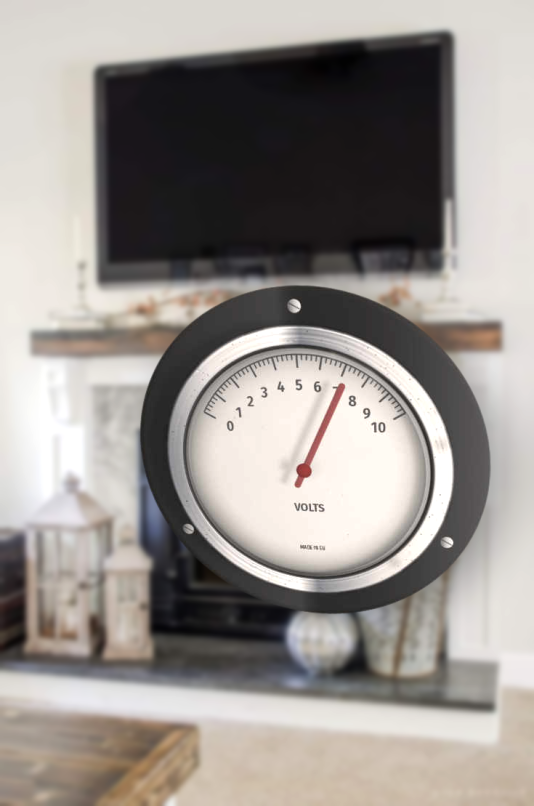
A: 7.2 V
